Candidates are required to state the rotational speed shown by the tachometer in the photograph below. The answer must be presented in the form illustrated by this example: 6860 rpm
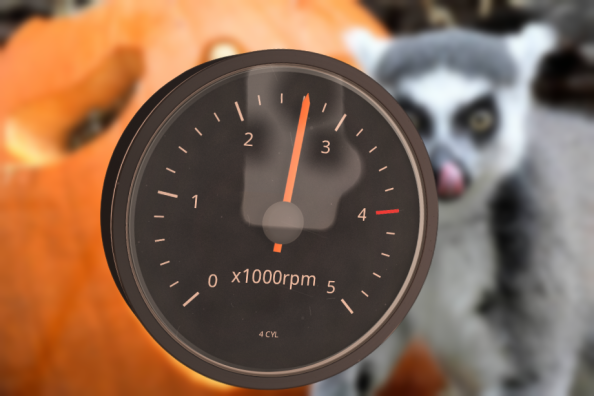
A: 2600 rpm
